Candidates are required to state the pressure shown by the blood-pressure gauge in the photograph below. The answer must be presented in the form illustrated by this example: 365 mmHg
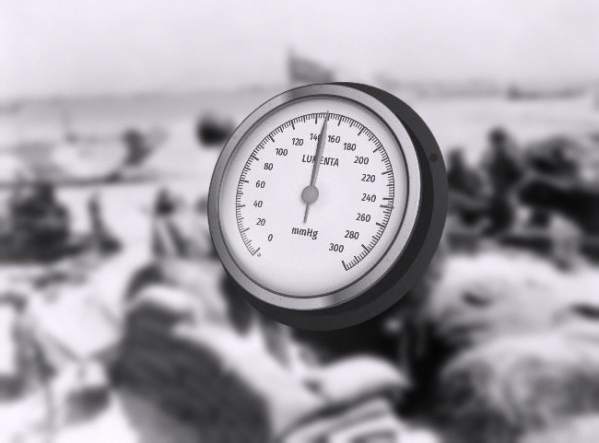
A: 150 mmHg
